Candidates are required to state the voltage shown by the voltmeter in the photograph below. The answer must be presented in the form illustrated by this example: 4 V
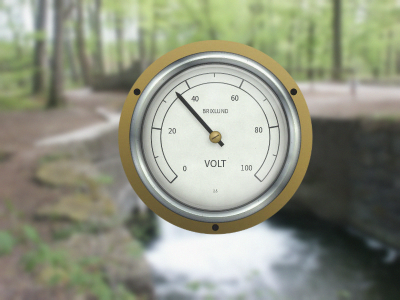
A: 35 V
